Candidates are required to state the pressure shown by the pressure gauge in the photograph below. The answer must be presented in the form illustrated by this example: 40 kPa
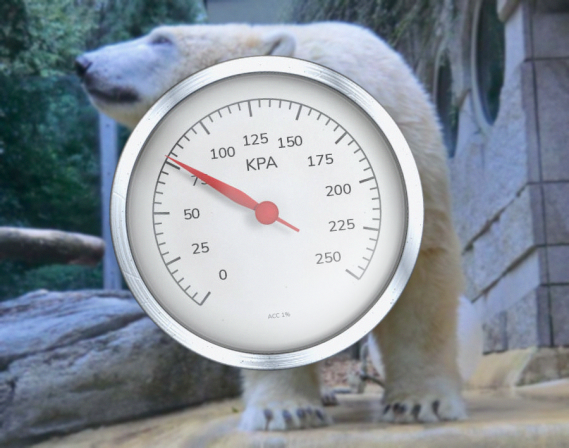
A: 77.5 kPa
